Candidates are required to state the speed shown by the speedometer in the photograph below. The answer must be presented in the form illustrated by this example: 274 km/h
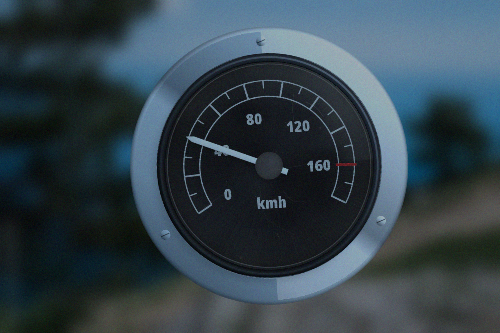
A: 40 km/h
